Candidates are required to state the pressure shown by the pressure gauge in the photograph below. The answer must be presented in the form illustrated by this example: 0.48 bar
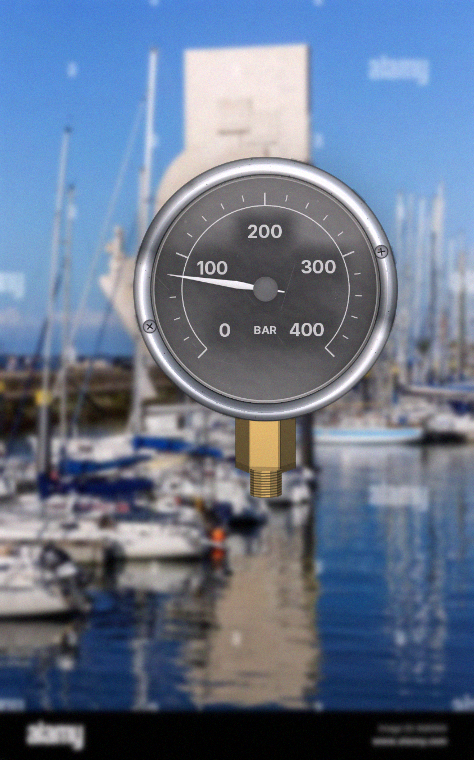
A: 80 bar
